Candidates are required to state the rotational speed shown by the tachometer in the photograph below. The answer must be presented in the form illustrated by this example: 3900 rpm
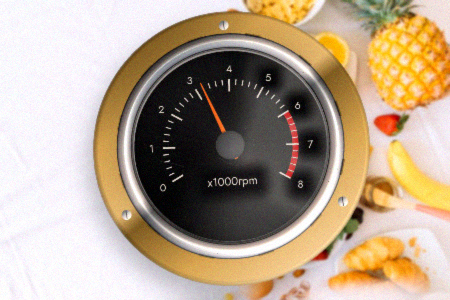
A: 3200 rpm
